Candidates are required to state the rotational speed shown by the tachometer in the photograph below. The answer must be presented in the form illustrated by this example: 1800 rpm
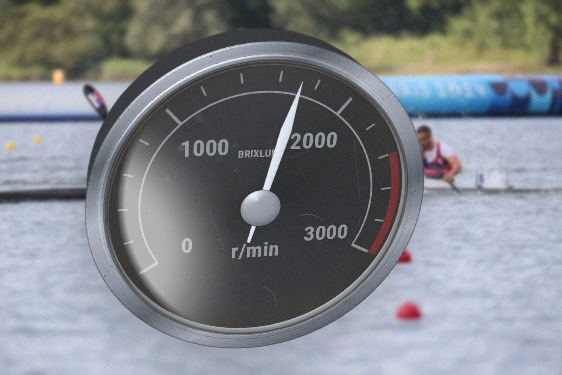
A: 1700 rpm
